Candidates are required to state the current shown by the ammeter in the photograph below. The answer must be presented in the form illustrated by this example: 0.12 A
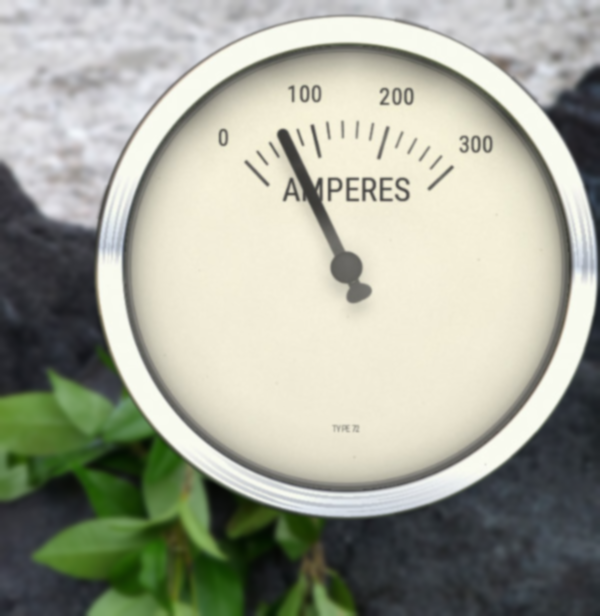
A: 60 A
